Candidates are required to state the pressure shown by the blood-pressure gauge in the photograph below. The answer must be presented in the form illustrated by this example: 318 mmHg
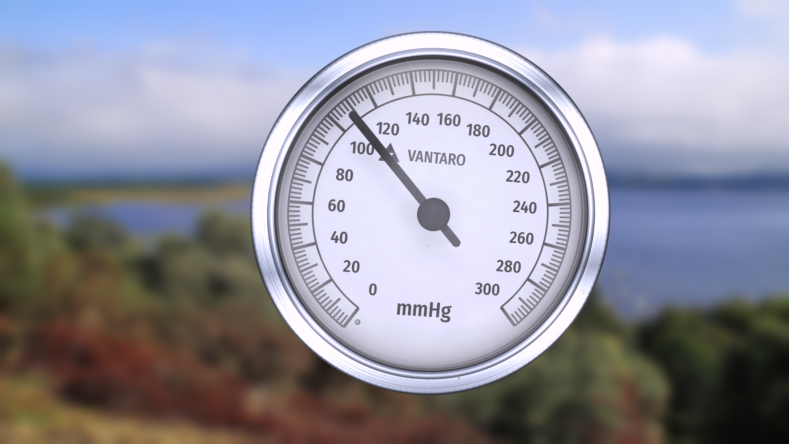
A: 108 mmHg
